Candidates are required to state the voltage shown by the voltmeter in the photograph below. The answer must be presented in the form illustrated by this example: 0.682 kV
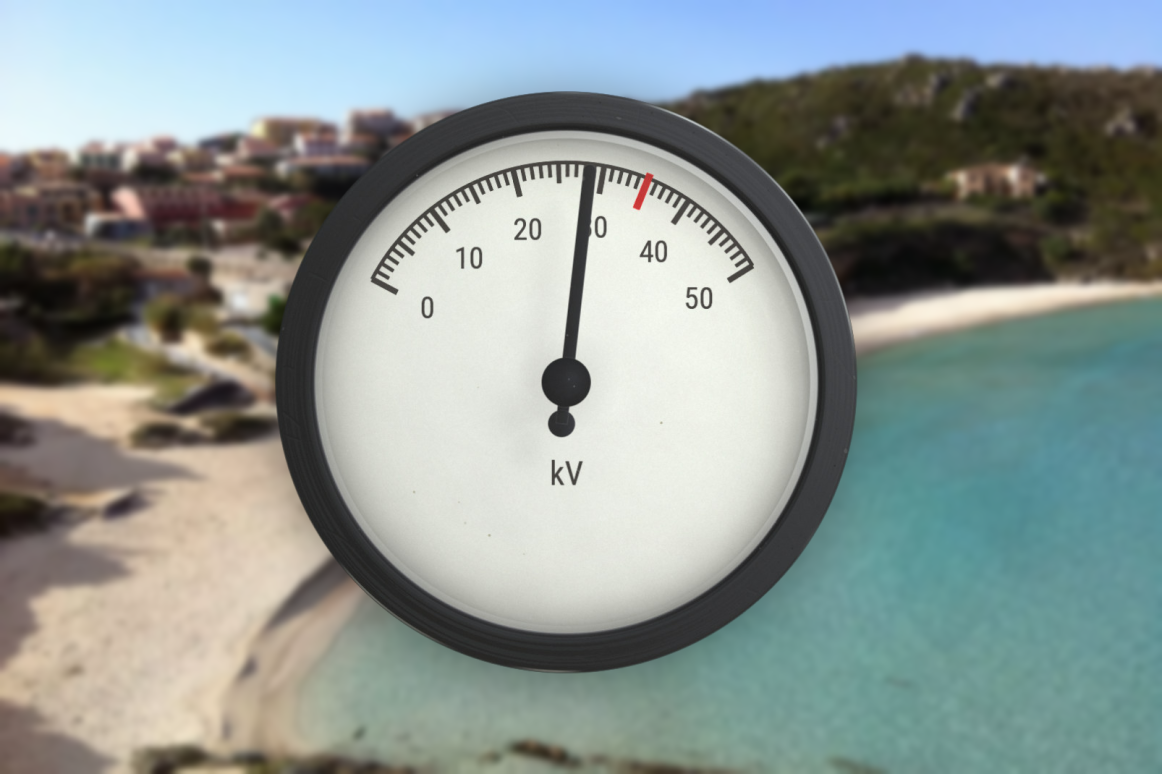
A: 28.5 kV
